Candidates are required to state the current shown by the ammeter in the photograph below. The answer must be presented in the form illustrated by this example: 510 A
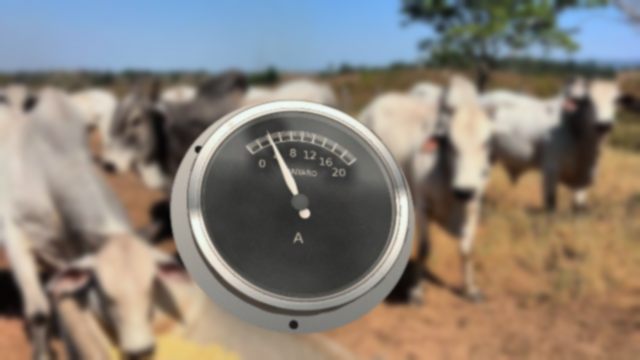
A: 4 A
